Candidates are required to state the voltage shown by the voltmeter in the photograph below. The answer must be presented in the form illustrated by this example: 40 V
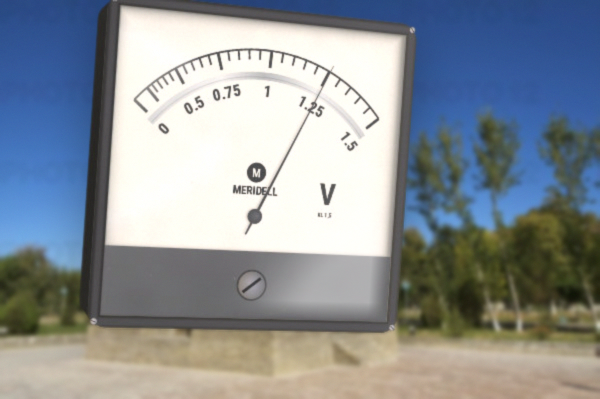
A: 1.25 V
